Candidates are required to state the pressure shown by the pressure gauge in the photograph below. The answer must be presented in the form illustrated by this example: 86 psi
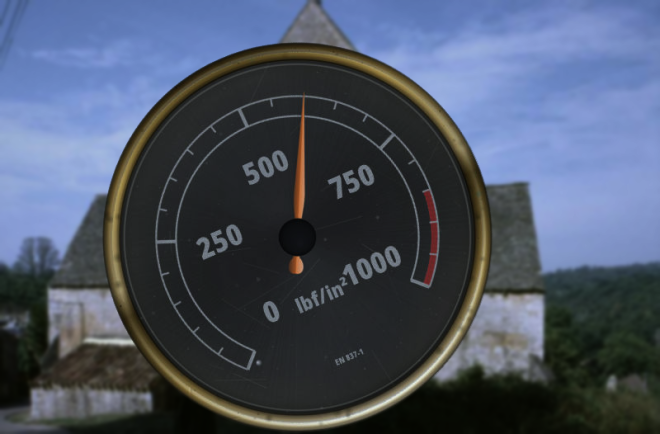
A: 600 psi
